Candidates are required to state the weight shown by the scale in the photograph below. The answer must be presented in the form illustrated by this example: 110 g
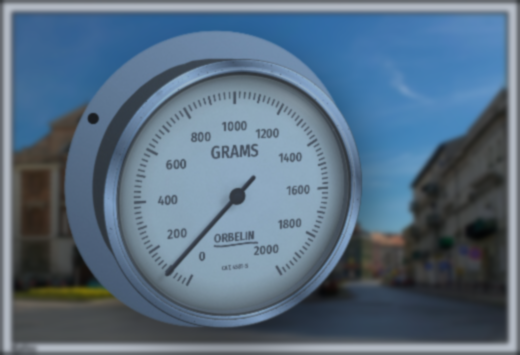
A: 100 g
